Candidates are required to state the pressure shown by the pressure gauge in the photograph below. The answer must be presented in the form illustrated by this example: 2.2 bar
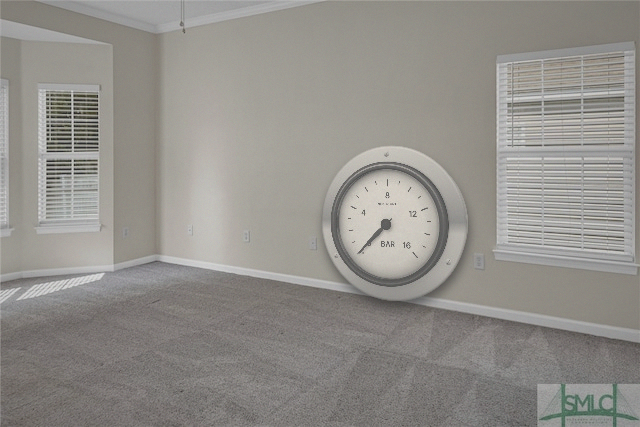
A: 0 bar
